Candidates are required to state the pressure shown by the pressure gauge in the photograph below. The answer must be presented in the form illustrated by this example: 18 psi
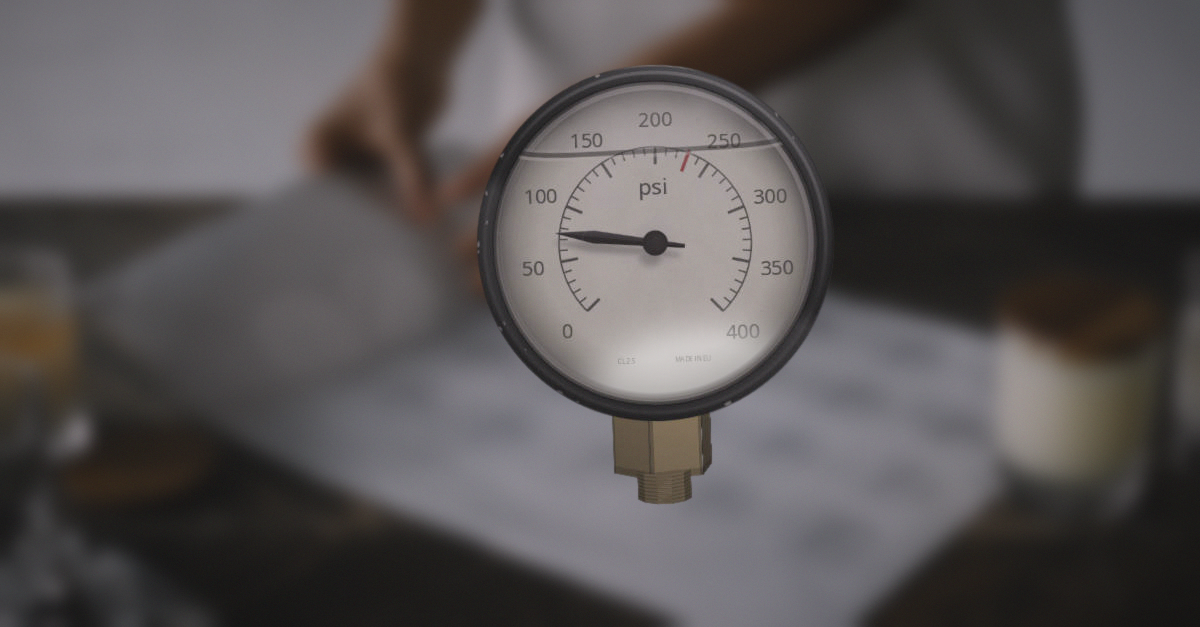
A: 75 psi
